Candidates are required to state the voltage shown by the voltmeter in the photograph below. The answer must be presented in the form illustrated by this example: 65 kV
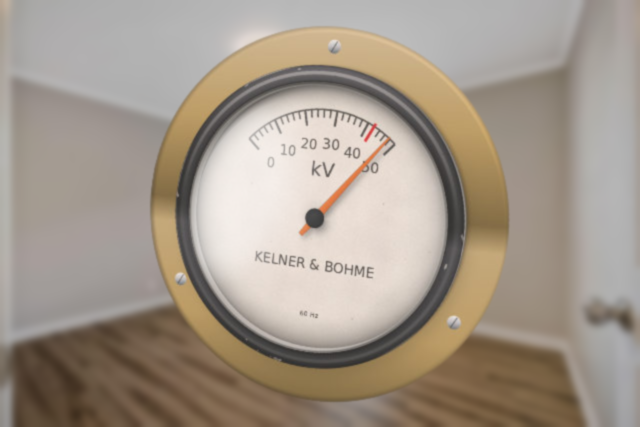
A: 48 kV
